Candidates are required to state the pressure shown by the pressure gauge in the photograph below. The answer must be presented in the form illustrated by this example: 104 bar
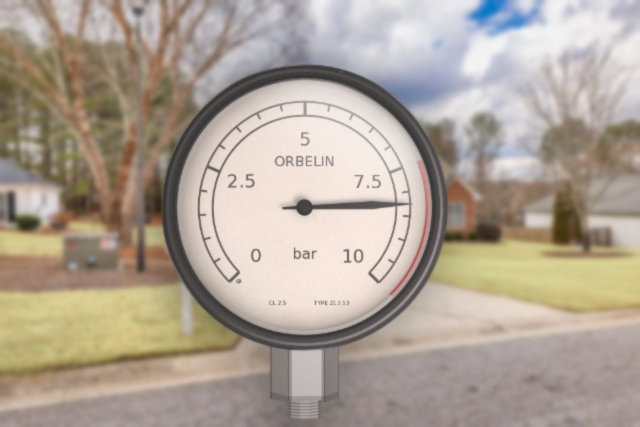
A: 8.25 bar
